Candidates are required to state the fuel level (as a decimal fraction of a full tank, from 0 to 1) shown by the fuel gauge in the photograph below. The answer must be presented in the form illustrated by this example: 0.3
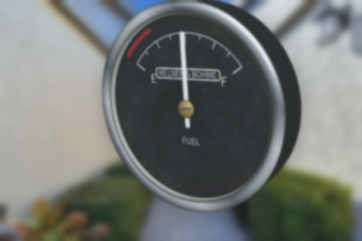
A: 0.5
